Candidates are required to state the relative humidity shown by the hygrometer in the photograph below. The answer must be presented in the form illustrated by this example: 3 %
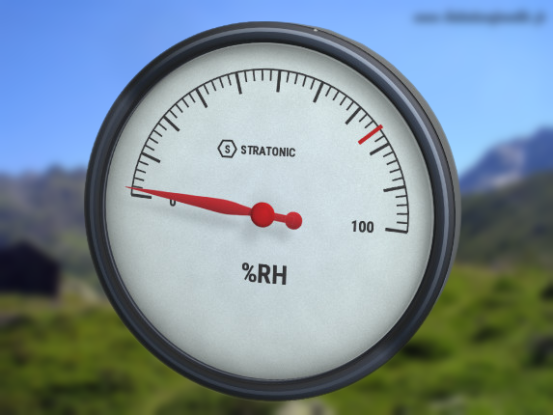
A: 2 %
